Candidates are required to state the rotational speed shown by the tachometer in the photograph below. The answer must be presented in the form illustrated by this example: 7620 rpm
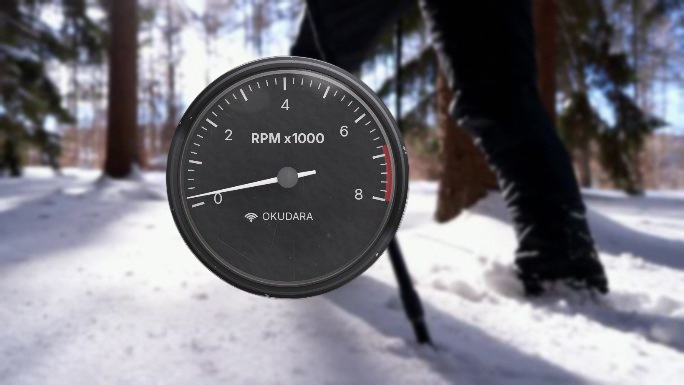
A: 200 rpm
